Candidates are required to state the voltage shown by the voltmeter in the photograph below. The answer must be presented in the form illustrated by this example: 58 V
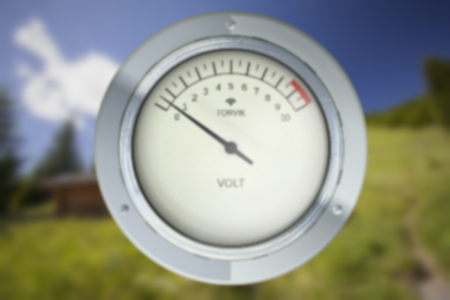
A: 0.5 V
